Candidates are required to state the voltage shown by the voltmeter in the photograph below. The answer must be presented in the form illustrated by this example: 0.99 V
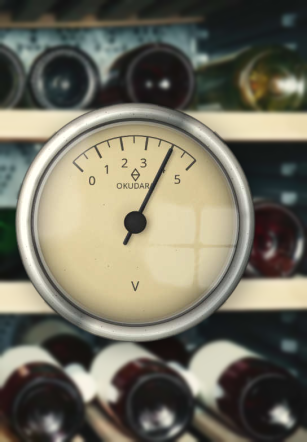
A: 4 V
